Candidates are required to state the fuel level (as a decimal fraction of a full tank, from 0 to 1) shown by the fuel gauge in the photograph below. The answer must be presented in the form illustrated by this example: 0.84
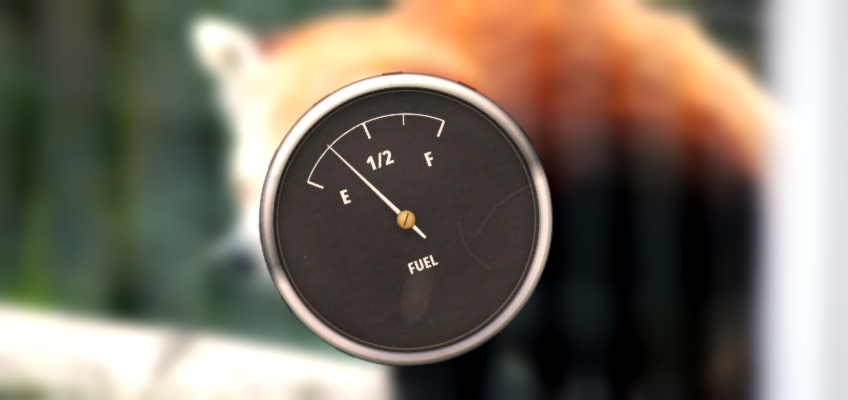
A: 0.25
